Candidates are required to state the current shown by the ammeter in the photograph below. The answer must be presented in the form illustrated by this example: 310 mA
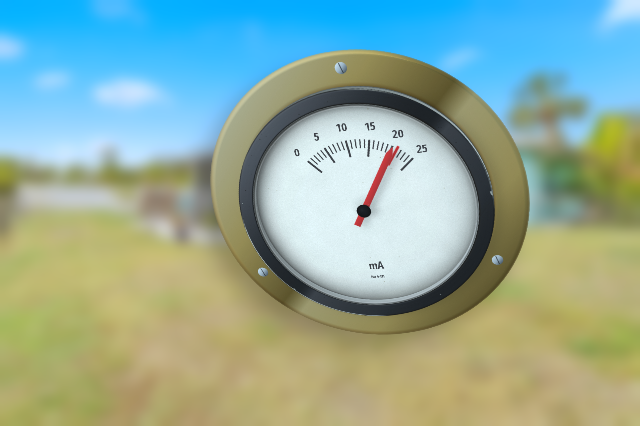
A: 20 mA
